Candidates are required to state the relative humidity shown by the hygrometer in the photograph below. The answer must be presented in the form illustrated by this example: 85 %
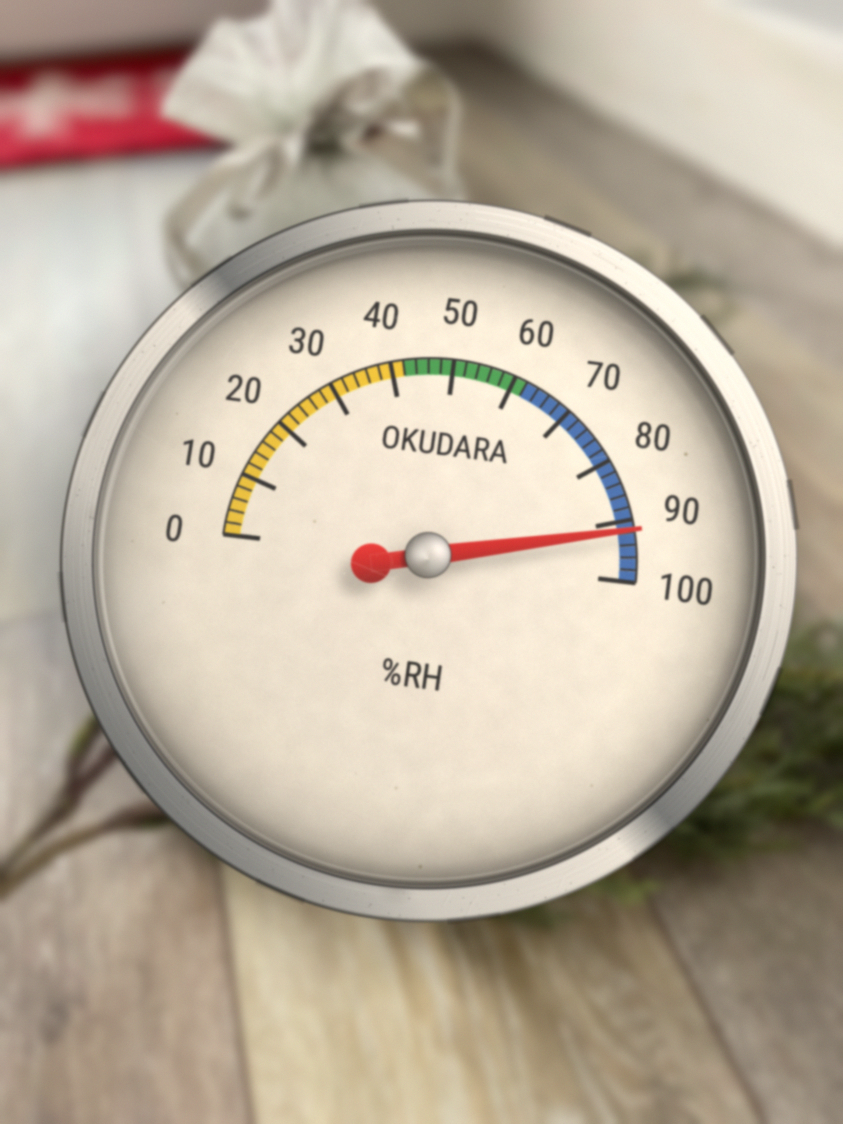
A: 92 %
